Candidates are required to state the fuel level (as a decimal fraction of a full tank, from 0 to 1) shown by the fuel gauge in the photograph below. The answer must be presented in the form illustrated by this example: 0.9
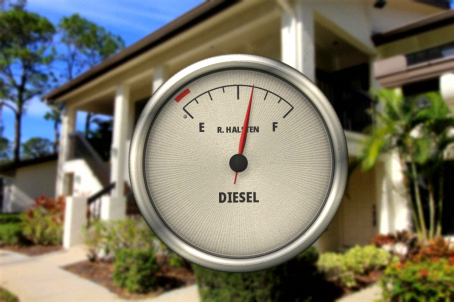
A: 0.625
